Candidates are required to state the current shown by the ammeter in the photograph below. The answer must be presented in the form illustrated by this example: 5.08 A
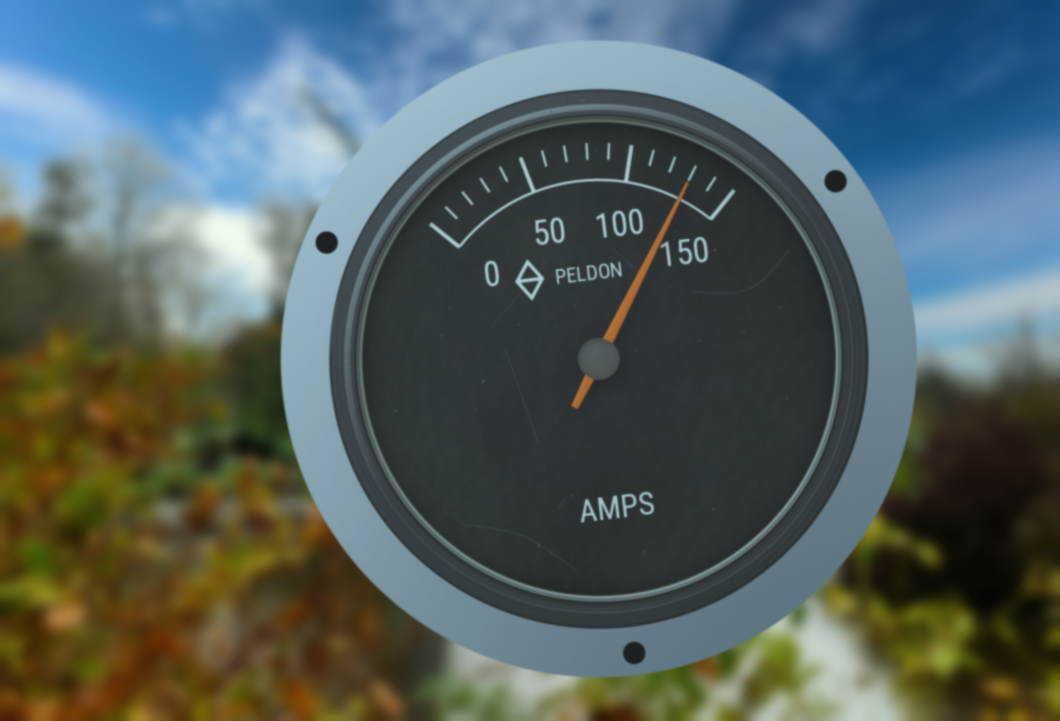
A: 130 A
